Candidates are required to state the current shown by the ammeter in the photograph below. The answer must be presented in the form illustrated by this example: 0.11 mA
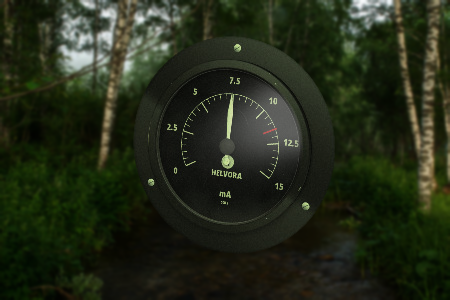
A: 7.5 mA
